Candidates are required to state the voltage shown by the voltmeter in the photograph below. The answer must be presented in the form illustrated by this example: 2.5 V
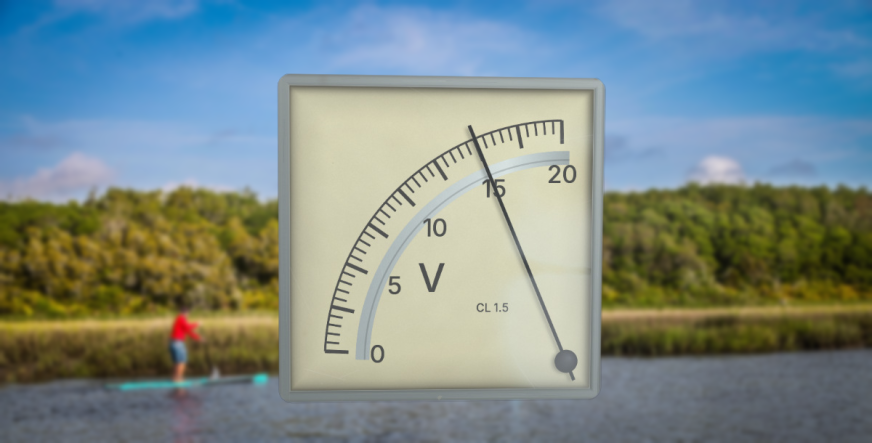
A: 15 V
